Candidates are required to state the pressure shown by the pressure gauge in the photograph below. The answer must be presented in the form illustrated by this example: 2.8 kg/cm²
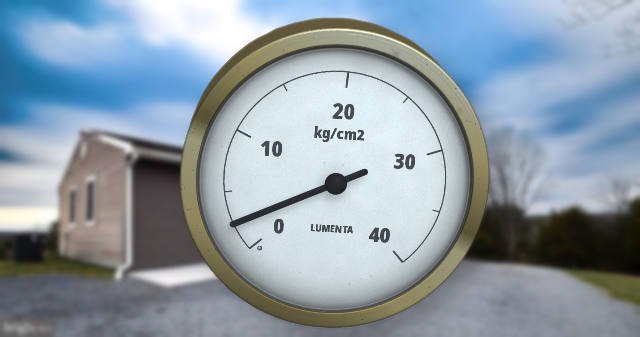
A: 2.5 kg/cm²
